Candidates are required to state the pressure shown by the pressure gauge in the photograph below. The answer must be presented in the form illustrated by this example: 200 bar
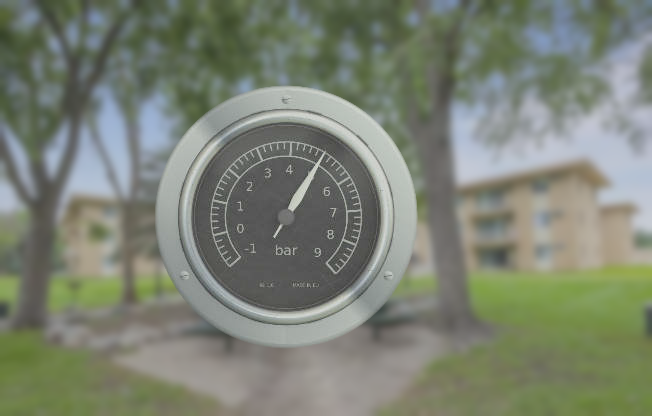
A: 5 bar
